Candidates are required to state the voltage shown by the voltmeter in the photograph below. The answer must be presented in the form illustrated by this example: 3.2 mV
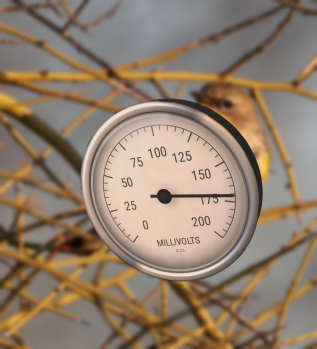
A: 170 mV
